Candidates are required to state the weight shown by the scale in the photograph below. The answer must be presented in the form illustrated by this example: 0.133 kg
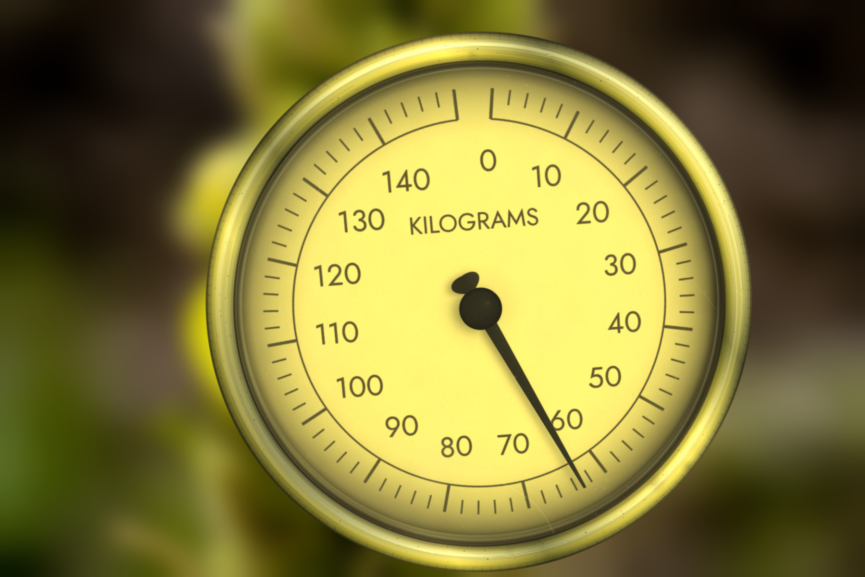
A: 63 kg
